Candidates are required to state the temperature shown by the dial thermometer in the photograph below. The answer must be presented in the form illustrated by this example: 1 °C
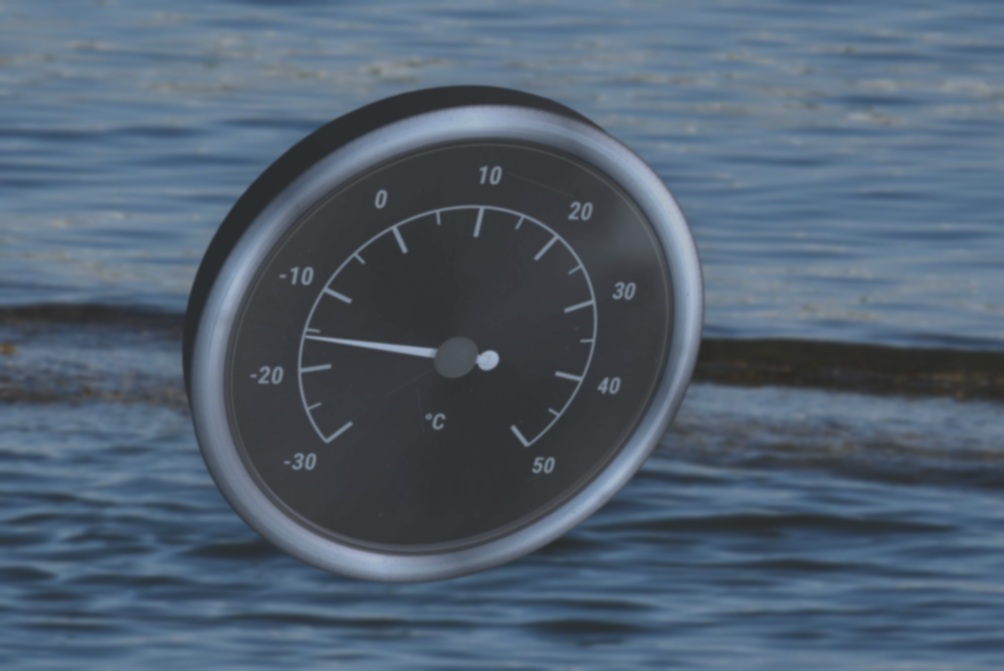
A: -15 °C
